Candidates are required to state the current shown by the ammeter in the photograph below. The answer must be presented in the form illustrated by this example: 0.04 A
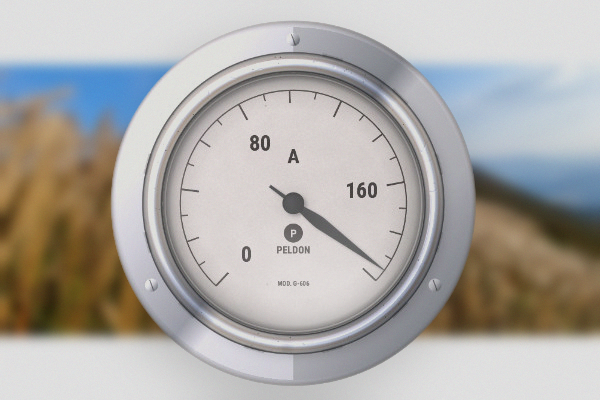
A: 195 A
